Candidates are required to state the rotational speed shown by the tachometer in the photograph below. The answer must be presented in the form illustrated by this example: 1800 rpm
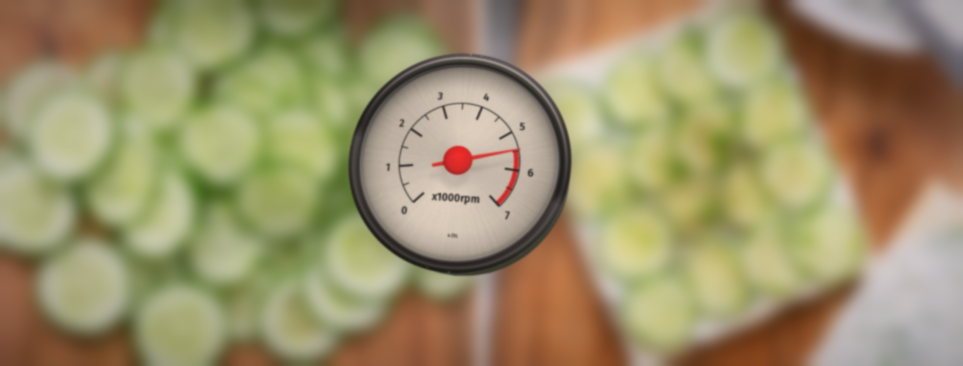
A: 5500 rpm
